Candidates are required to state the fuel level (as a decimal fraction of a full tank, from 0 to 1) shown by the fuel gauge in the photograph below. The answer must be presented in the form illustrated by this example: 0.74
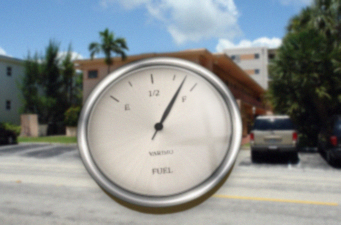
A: 0.875
